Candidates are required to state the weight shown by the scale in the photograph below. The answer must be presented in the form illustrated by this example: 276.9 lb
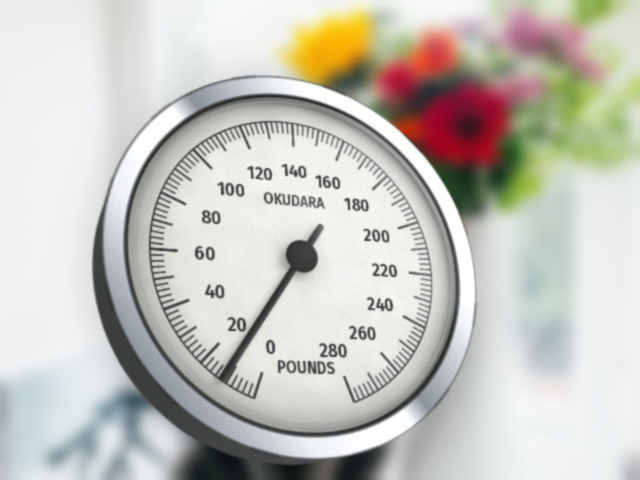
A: 12 lb
